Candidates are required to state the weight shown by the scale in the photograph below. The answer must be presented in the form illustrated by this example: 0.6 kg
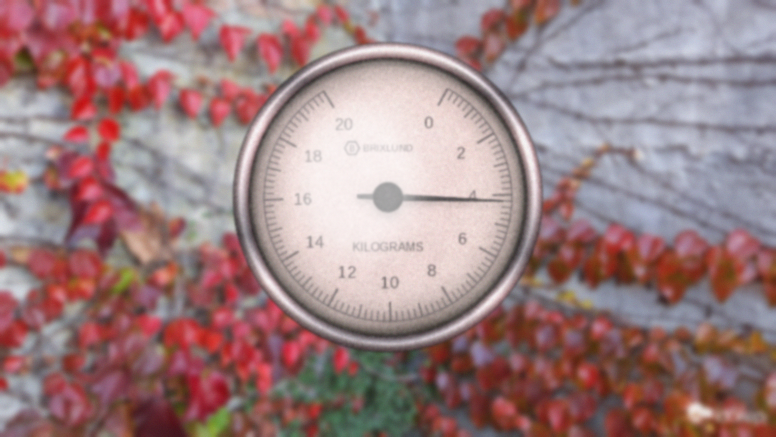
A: 4.2 kg
